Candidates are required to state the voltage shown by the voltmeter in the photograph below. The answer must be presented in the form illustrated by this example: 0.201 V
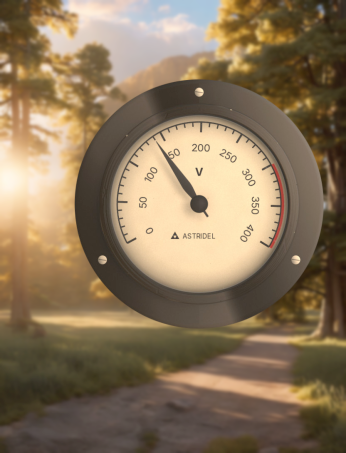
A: 140 V
